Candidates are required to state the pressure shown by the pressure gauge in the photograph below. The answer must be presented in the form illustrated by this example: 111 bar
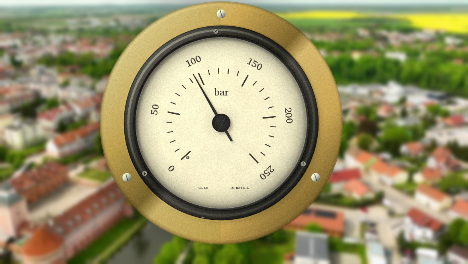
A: 95 bar
